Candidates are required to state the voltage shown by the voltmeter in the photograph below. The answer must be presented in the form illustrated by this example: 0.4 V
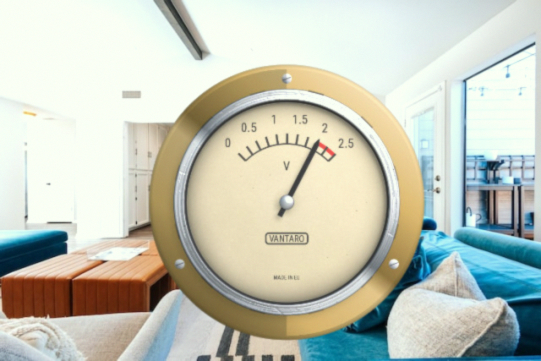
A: 2 V
